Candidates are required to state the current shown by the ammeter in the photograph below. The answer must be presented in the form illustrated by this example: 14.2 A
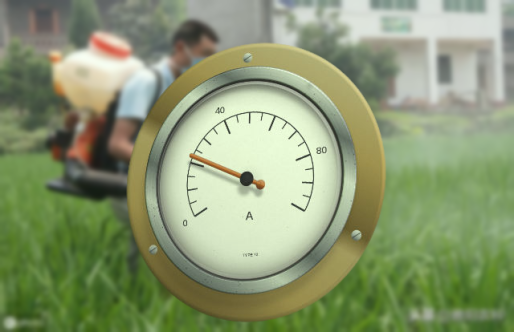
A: 22.5 A
